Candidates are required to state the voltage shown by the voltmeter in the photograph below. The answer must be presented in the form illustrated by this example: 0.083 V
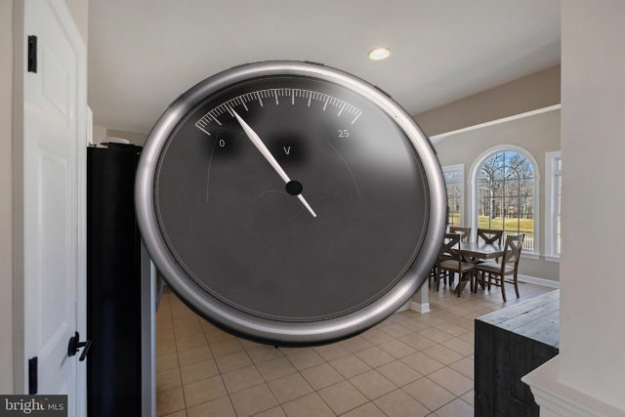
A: 5 V
